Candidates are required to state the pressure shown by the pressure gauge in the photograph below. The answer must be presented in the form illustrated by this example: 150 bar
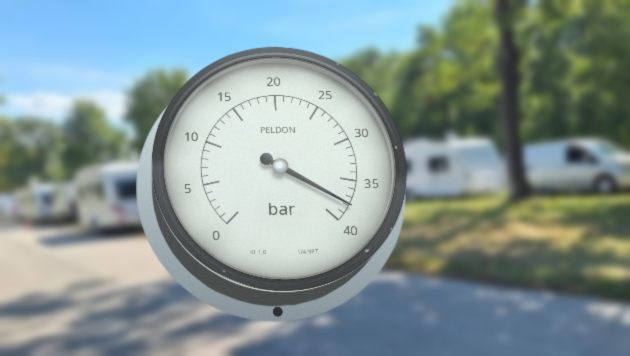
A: 38 bar
